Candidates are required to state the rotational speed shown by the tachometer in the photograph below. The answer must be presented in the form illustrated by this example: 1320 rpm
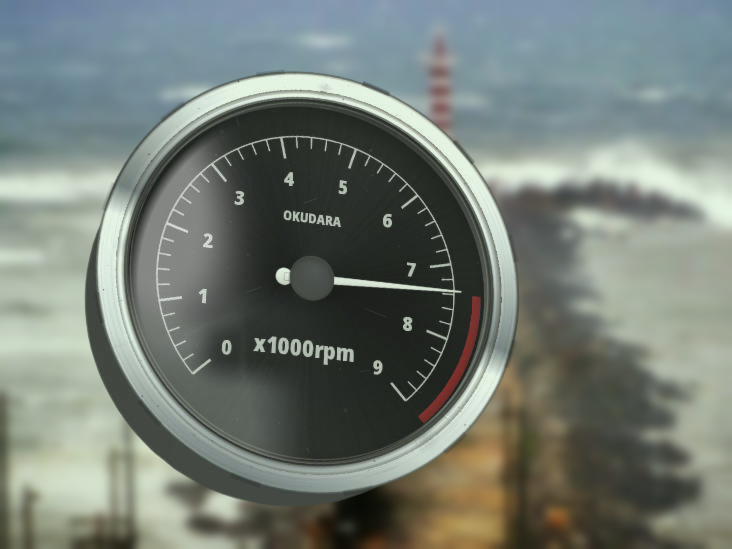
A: 7400 rpm
